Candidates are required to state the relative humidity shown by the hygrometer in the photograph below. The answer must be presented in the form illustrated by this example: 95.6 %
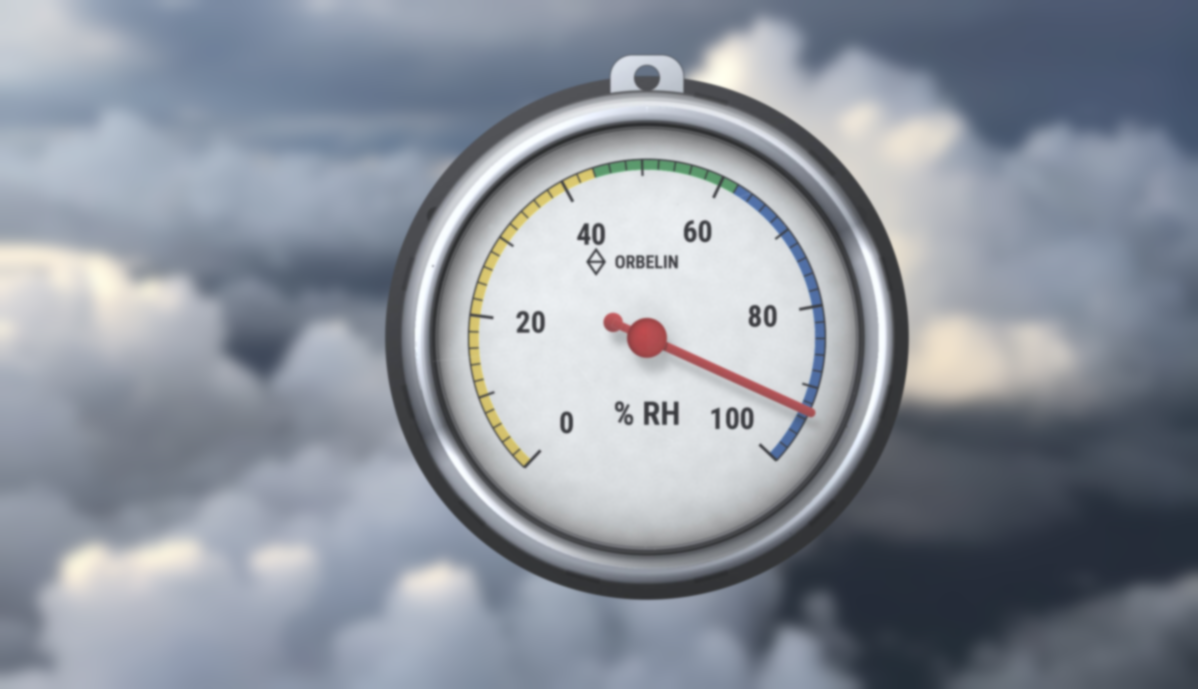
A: 93 %
